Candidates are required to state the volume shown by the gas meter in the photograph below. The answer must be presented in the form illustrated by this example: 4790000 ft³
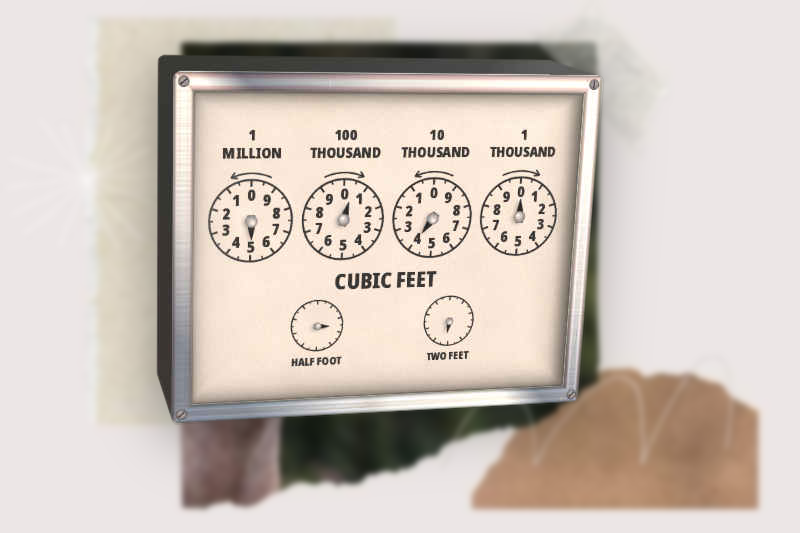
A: 504000 ft³
